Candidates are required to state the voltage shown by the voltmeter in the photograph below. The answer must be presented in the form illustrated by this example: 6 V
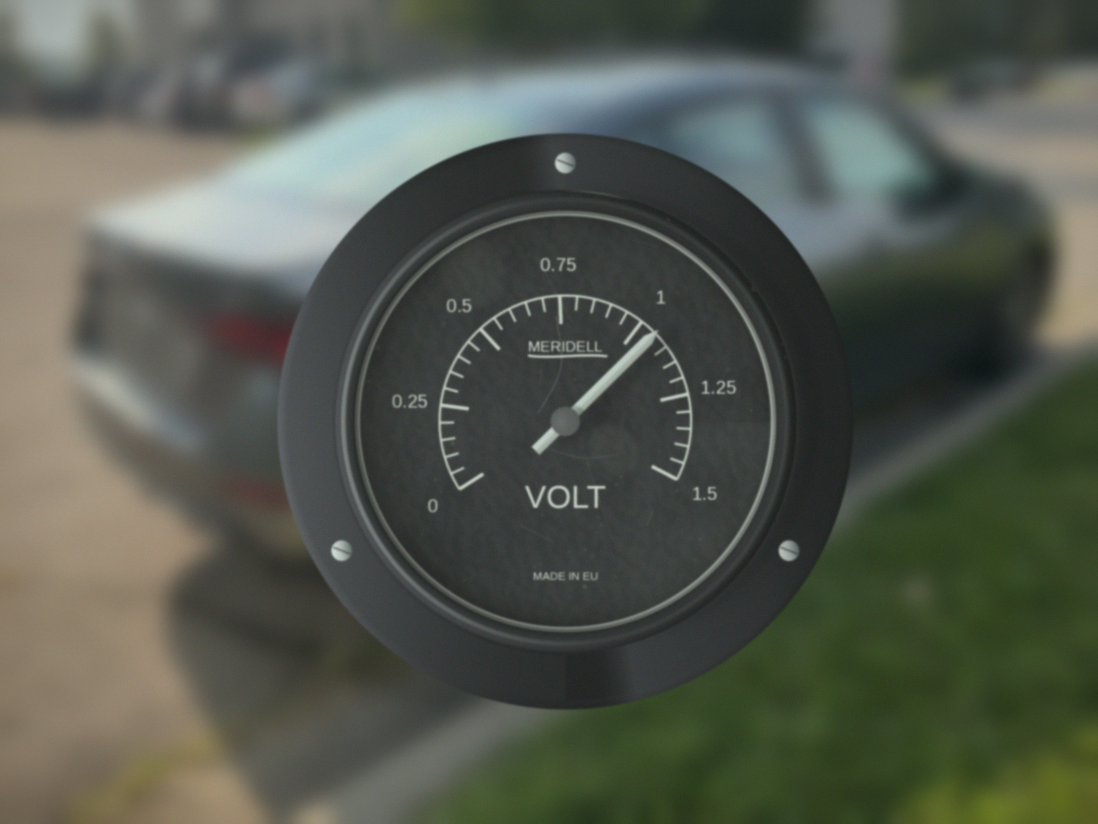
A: 1.05 V
